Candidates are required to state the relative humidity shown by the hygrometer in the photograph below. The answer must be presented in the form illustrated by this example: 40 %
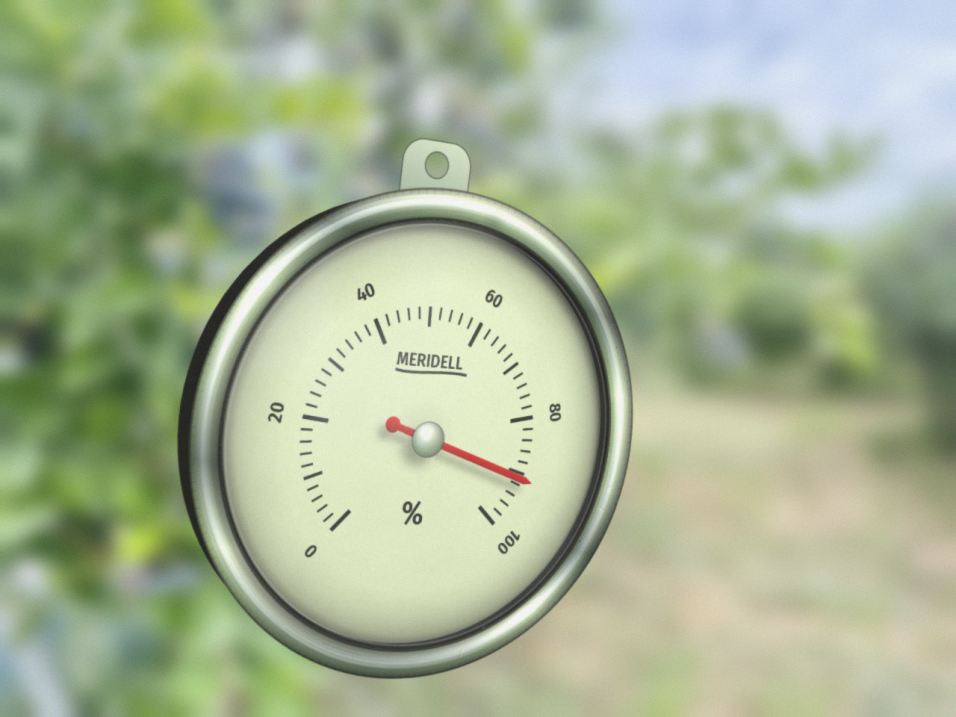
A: 91 %
